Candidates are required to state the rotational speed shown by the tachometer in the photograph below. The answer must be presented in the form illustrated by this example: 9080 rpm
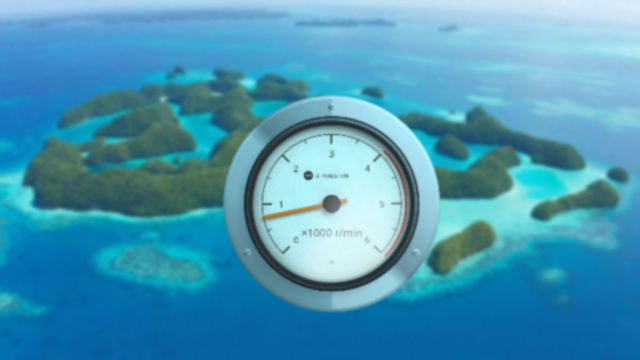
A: 750 rpm
